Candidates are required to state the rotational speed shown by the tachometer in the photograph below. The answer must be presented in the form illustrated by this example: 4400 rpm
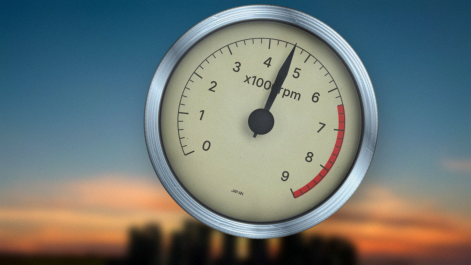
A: 4600 rpm
